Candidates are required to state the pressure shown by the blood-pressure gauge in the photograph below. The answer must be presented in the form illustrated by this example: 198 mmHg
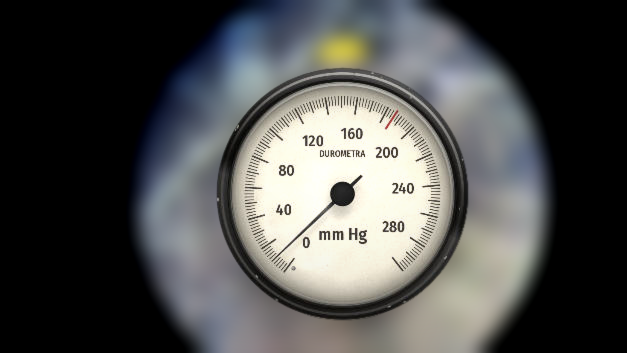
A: 10 mmHg
